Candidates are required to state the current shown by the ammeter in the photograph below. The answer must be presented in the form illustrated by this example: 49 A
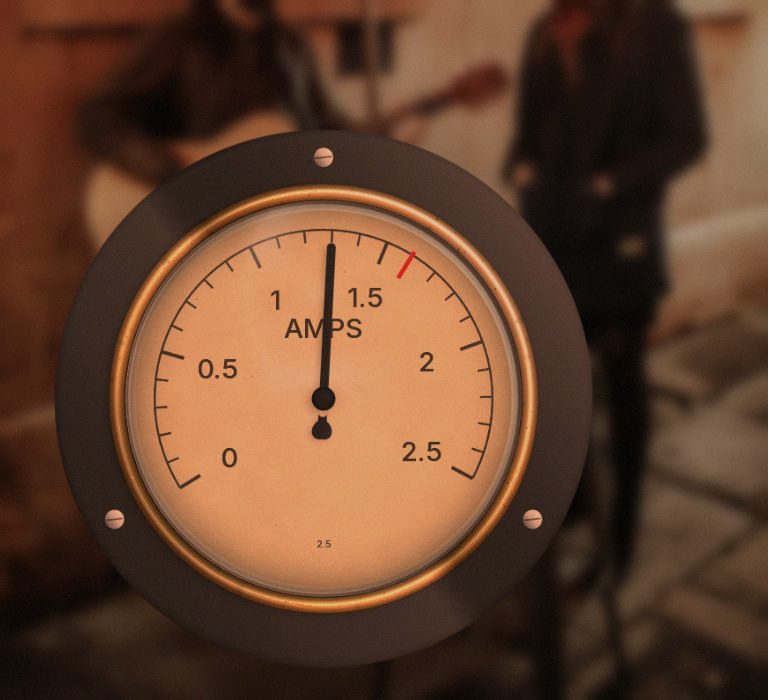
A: 1.3 A
